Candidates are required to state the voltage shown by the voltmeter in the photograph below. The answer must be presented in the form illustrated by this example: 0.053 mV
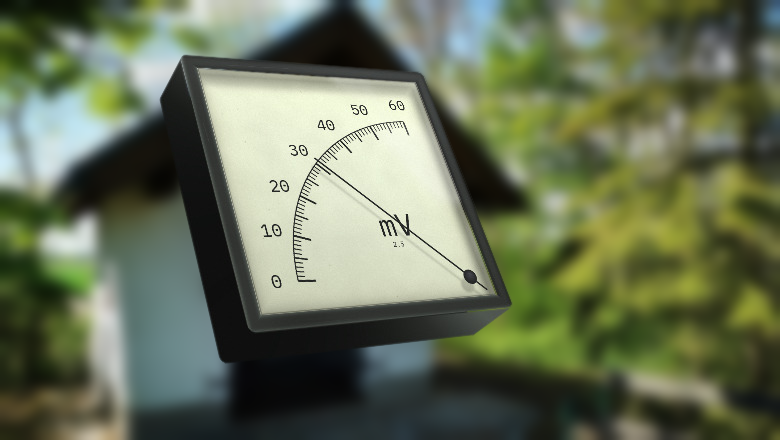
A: 30 mV
